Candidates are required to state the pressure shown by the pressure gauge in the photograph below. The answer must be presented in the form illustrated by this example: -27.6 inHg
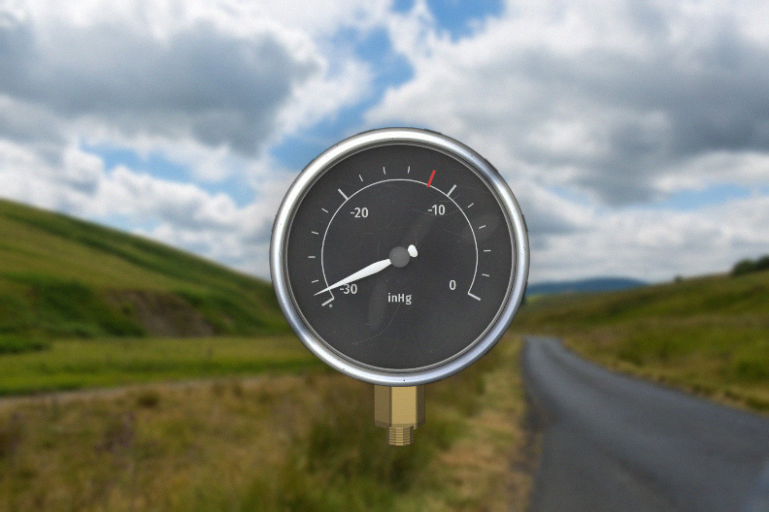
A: -29 inHg
